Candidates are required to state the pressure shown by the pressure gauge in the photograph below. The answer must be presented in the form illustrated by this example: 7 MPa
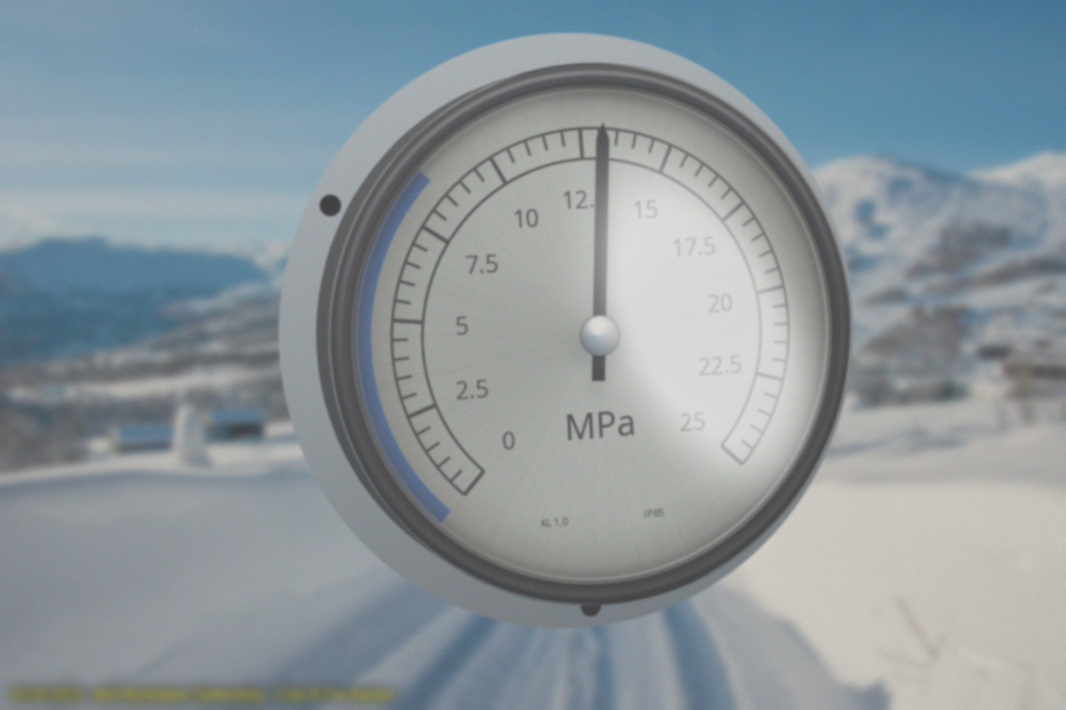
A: 13 MPa
